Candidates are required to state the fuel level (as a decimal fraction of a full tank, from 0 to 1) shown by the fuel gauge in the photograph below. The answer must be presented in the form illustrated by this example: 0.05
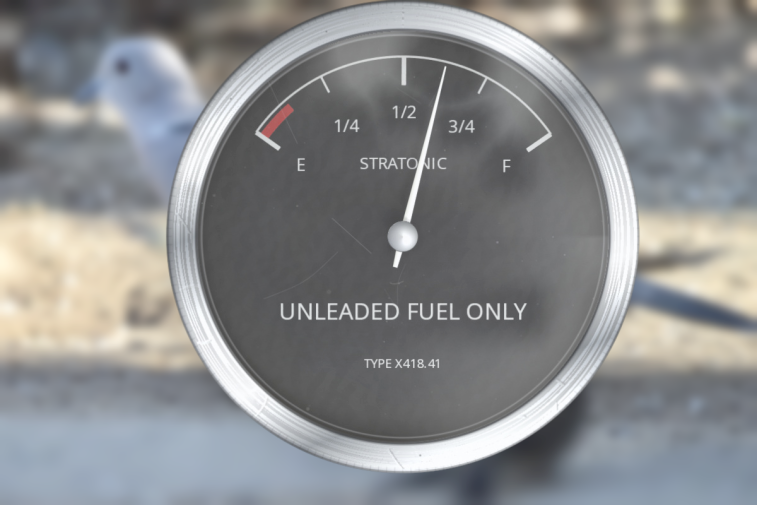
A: 0.625
